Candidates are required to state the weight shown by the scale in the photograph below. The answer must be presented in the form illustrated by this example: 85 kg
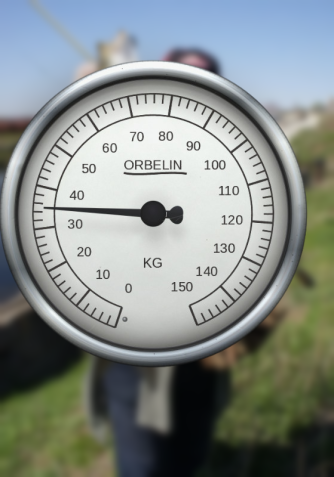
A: 35 kg
